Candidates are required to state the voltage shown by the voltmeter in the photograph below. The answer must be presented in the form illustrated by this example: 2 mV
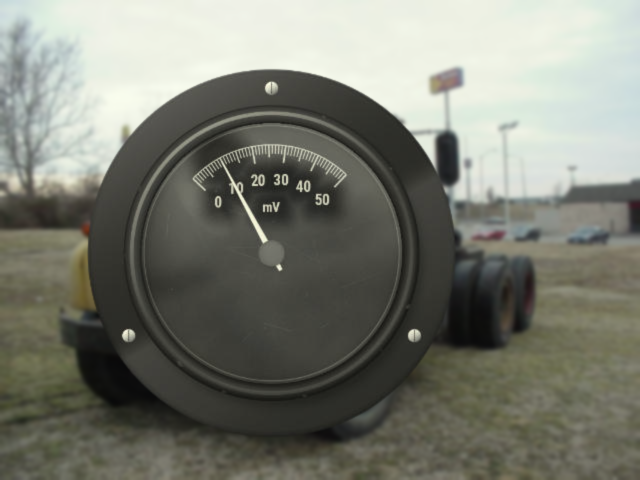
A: 10 mV
